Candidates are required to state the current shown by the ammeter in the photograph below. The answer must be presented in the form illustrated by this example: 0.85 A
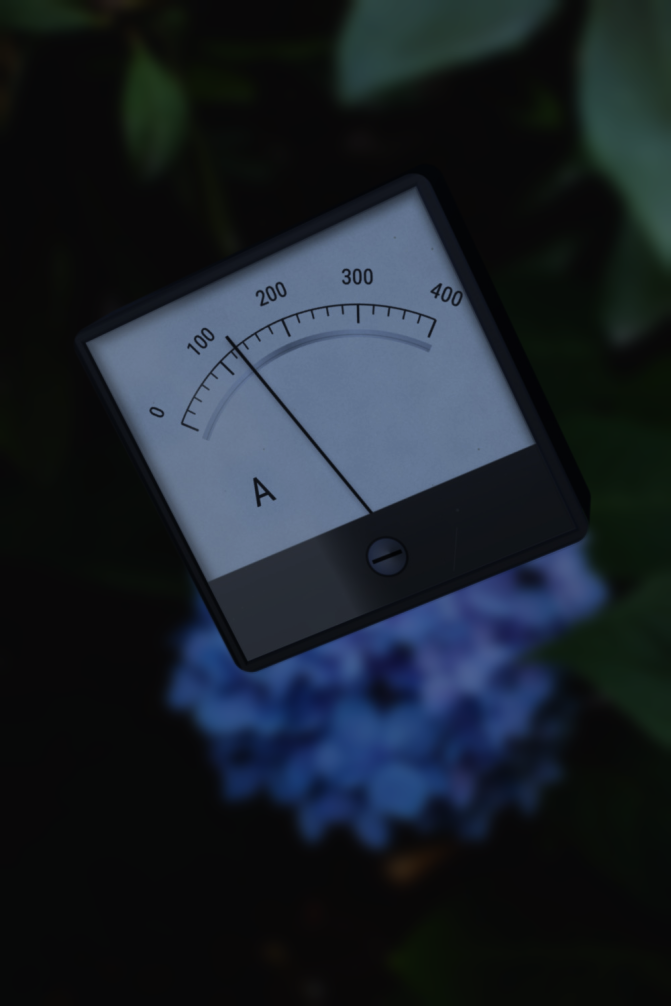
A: 130 A
